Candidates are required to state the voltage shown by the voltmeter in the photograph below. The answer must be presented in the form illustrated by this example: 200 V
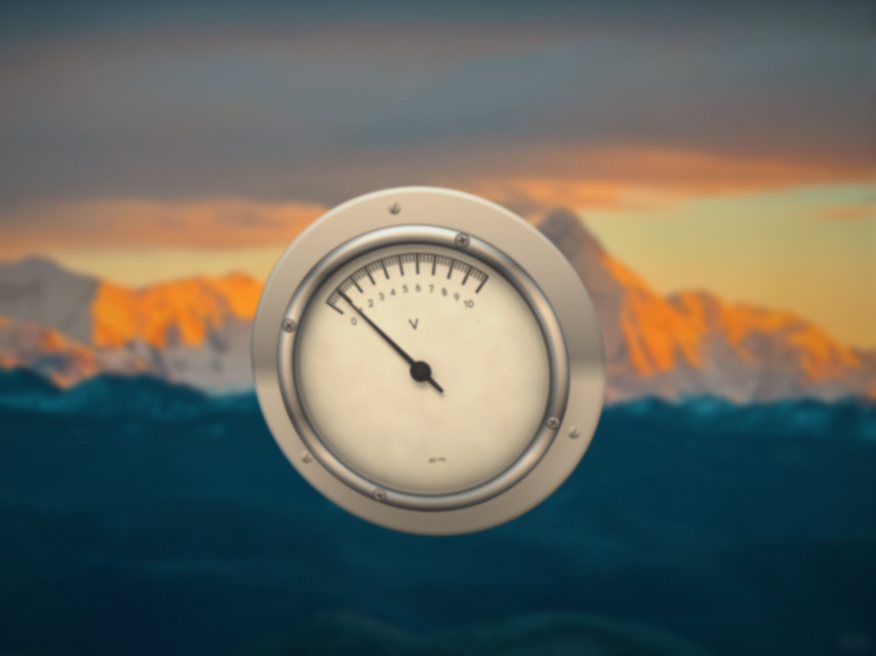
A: 1 V
